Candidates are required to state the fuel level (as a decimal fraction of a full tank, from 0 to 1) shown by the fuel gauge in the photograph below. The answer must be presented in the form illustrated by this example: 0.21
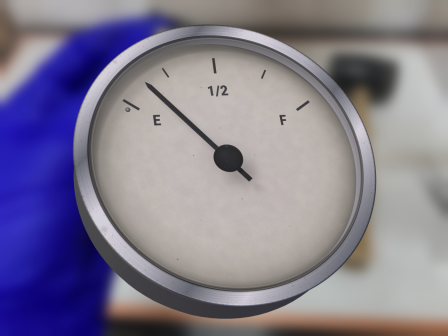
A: 0.125
